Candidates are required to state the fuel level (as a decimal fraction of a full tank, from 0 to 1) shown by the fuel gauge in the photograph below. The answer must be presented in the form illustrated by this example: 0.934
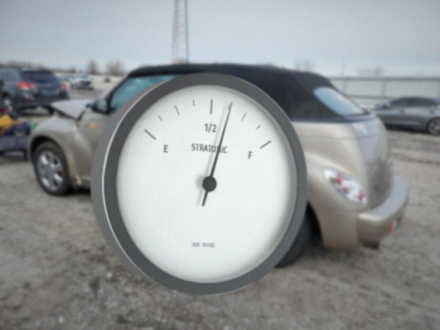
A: 0.625
